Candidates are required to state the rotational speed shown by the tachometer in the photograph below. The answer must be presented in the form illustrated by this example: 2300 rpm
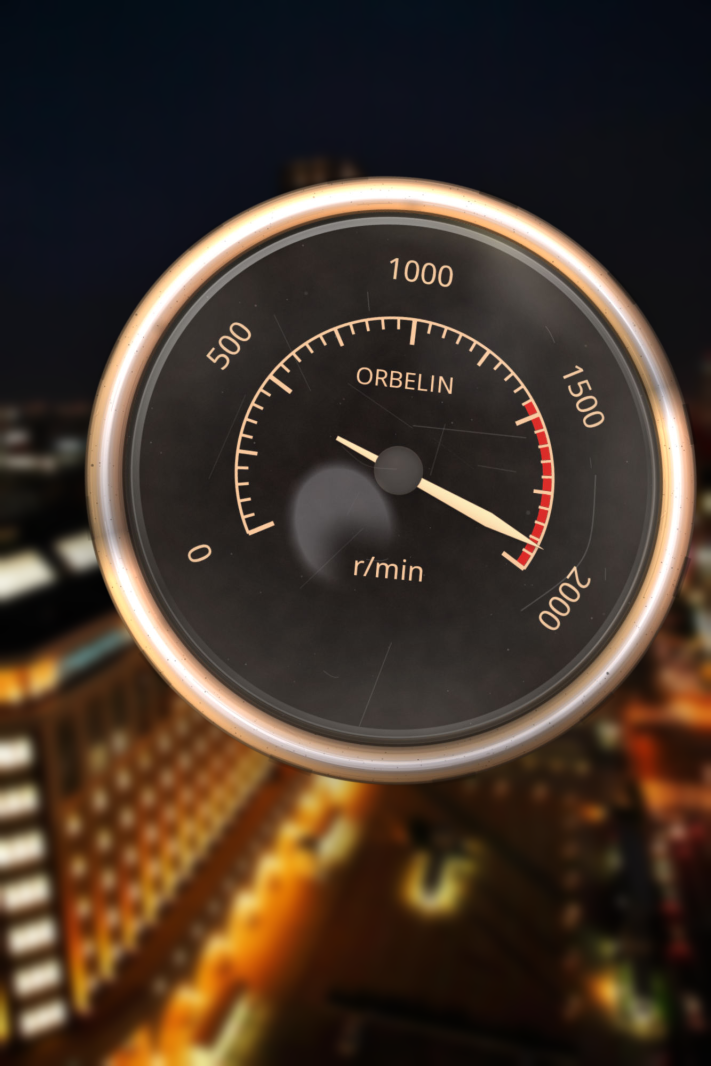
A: 1925 rpm
